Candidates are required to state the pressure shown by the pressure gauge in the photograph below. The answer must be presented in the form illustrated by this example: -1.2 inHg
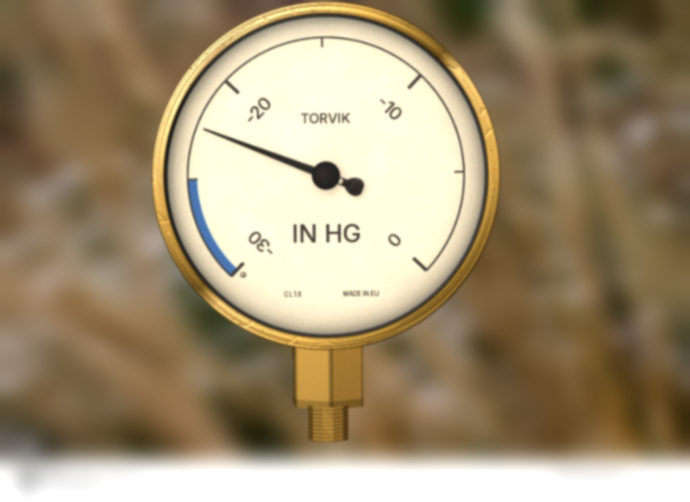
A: -22.5 inHg
